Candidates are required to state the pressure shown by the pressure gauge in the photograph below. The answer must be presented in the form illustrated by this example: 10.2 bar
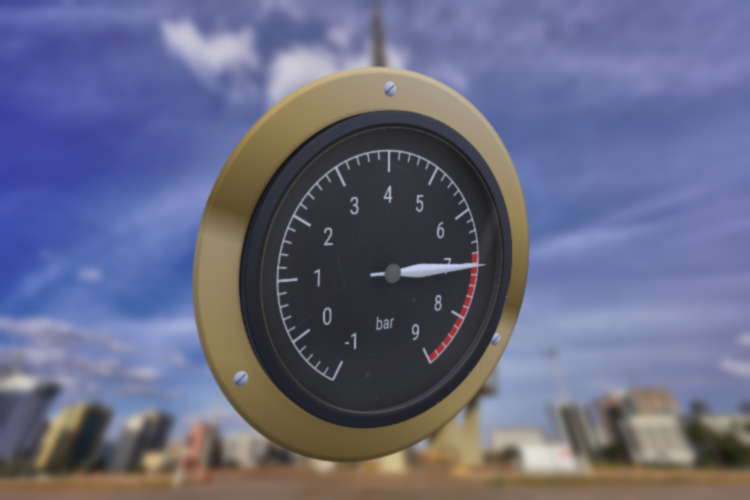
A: 7 bar
